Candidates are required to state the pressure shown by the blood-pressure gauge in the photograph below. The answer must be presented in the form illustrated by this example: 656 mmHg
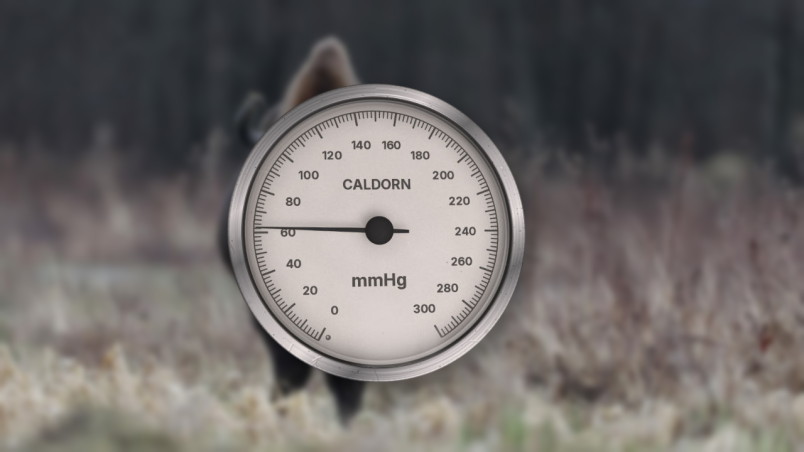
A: 62 mmHg
